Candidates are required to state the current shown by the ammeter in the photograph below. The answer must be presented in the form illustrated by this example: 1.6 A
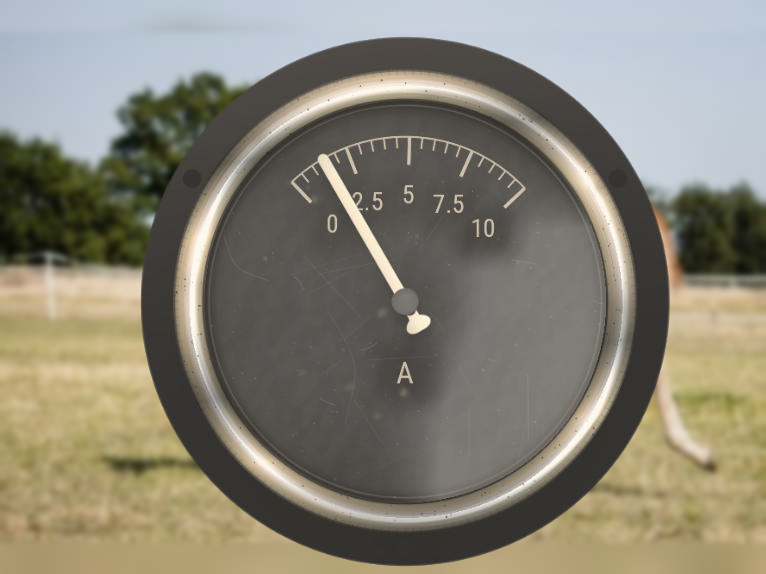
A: 1.5 A
